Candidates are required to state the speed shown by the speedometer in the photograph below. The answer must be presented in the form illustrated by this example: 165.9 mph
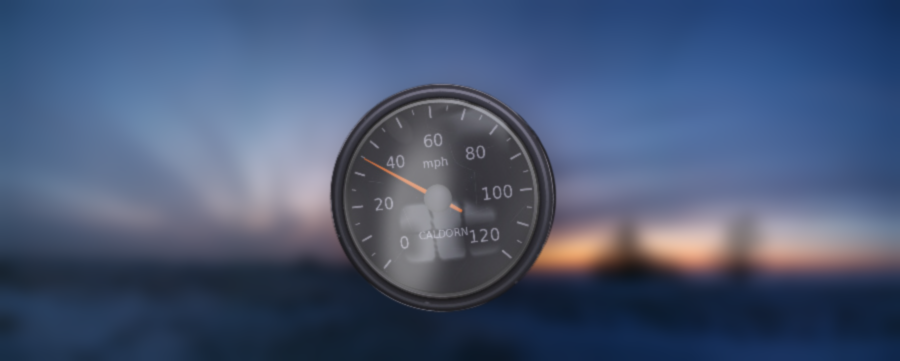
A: 35 mph
